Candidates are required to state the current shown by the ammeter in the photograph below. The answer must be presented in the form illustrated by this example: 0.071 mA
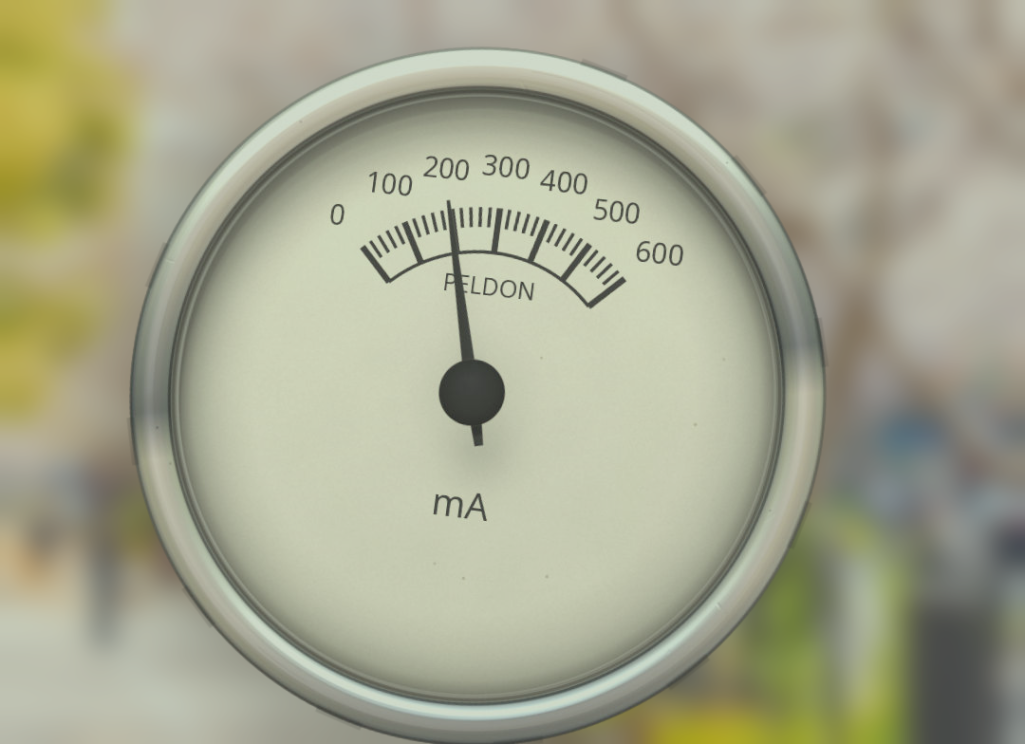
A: 200 mA
